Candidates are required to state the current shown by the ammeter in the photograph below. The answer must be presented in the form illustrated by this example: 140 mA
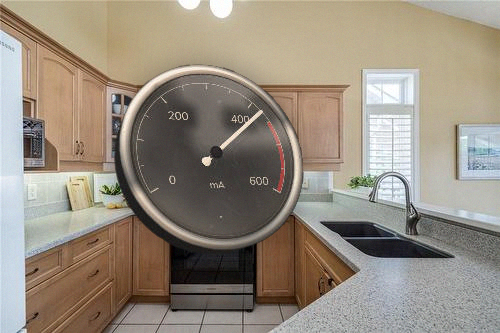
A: 425 mA
